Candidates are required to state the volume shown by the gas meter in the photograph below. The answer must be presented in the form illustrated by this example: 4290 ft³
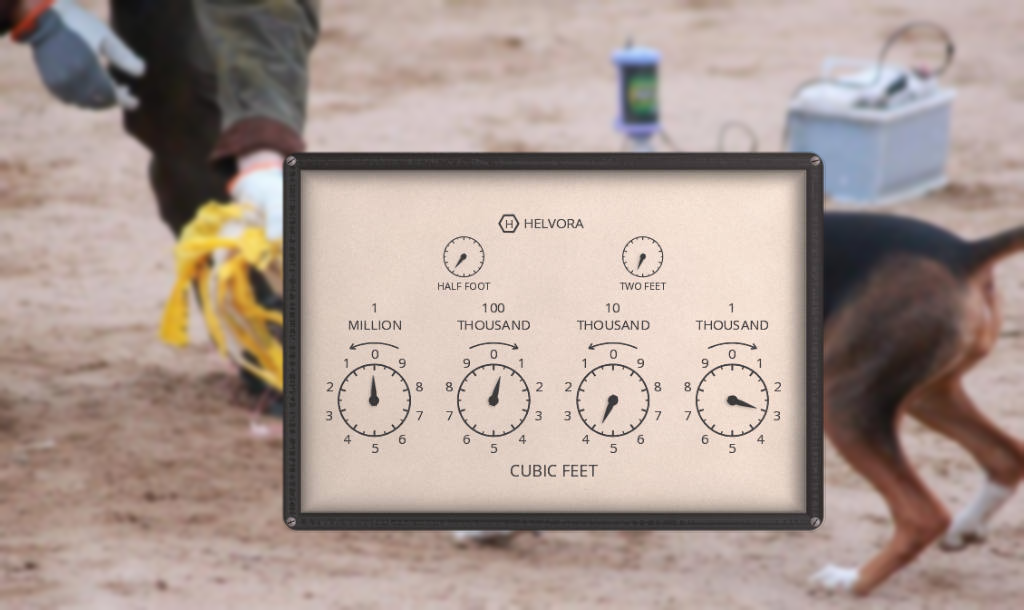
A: 4300 ft³
